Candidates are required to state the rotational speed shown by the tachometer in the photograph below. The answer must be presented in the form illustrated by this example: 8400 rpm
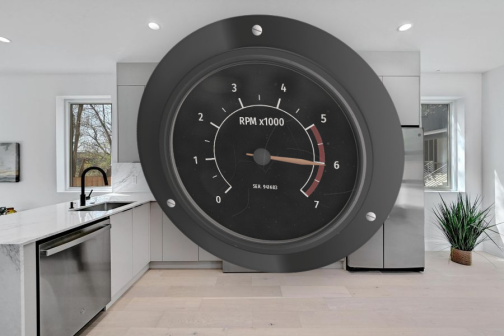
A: 6000 rpm
